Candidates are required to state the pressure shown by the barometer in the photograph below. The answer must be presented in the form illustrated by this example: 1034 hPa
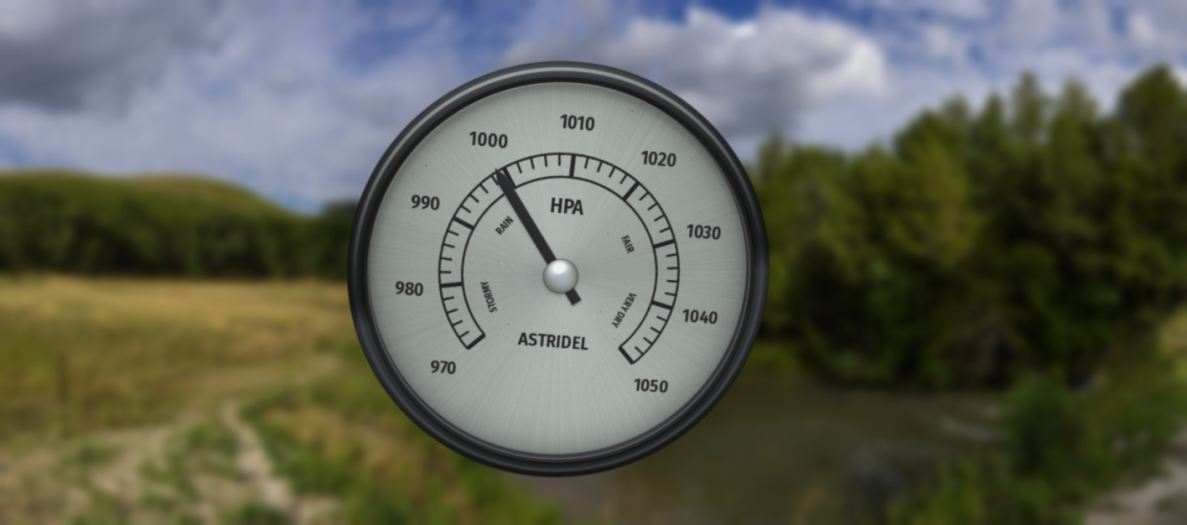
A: 999 hPa
